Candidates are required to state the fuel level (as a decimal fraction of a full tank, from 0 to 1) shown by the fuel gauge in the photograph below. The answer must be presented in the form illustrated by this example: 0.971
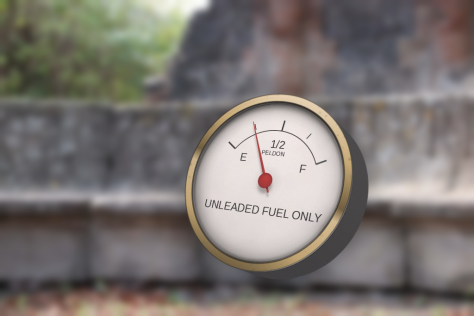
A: 0.25
